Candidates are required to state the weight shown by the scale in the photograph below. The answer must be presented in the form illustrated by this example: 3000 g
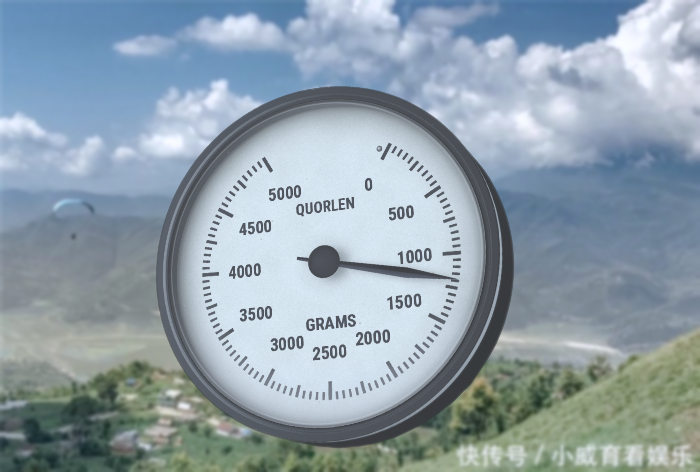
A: 1200 g
